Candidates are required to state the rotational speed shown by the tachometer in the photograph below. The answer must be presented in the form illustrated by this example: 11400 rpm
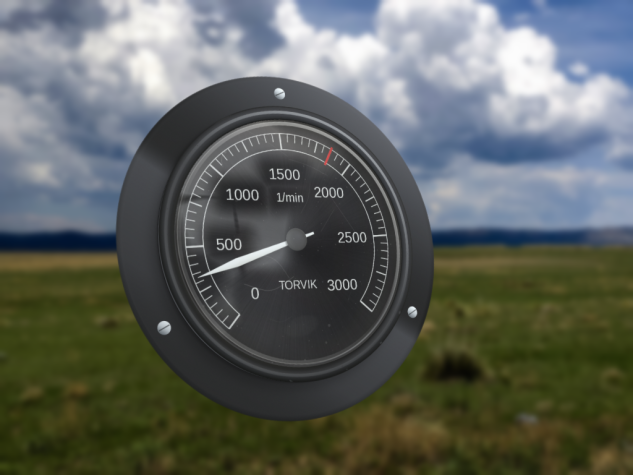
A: 325 rpm
